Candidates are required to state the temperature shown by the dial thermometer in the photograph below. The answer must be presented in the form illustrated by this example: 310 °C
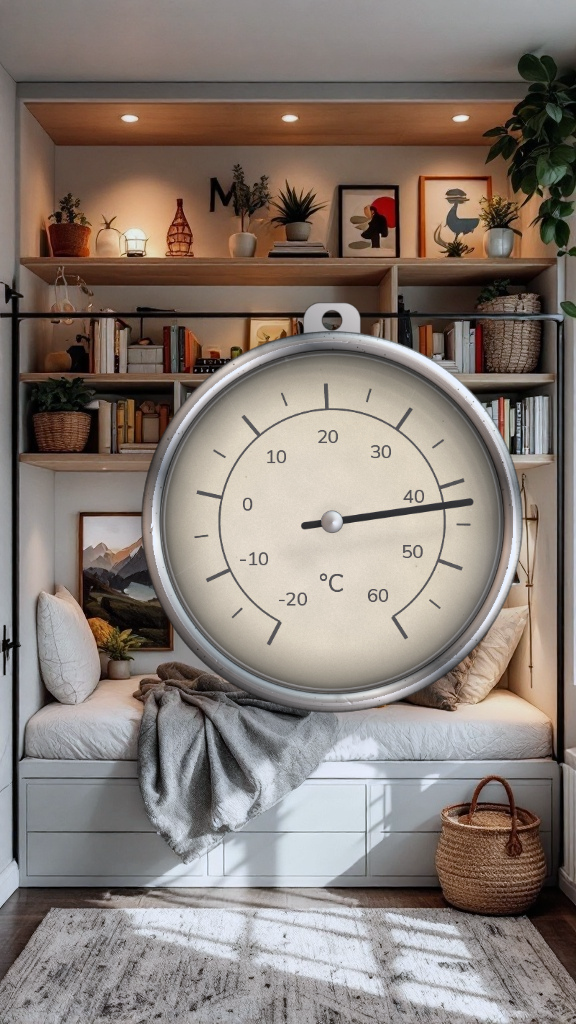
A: 42.5 °C
